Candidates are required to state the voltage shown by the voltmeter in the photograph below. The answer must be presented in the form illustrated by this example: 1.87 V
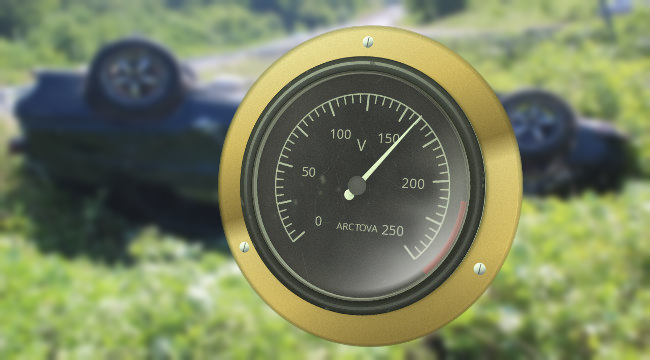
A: 160 V
